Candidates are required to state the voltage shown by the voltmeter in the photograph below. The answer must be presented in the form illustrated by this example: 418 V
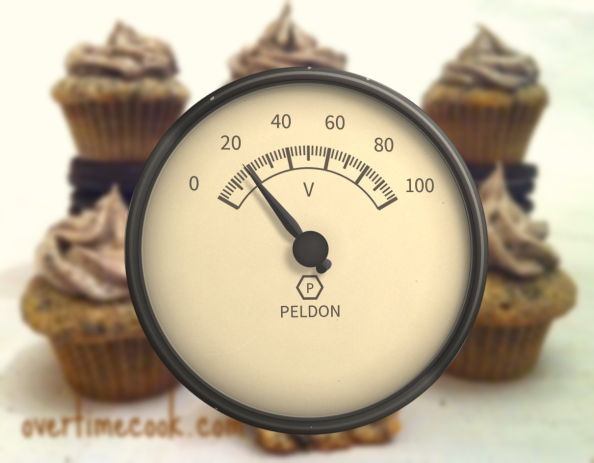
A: 18 V
